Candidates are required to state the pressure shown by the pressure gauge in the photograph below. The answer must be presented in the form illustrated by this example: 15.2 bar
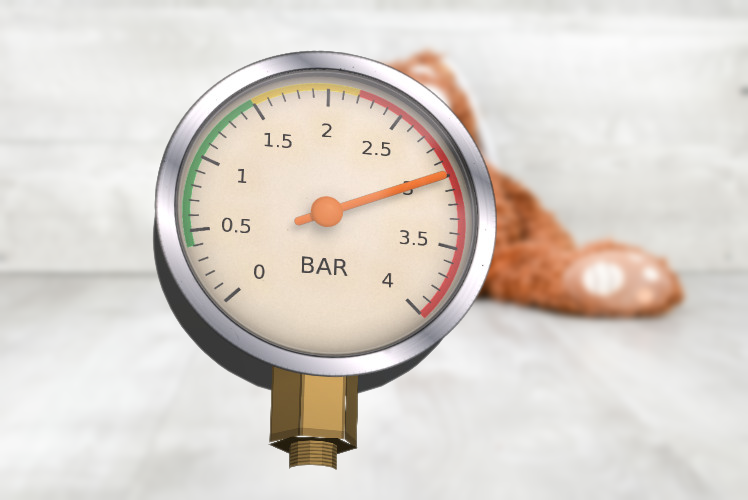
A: 3 bar
